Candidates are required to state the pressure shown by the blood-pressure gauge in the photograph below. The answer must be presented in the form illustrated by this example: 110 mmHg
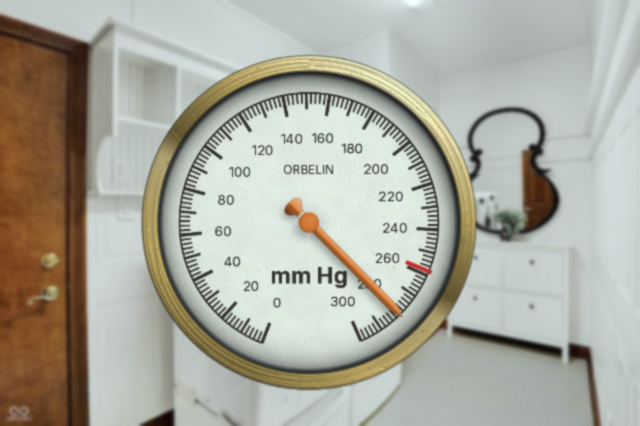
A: 280 mmHg
